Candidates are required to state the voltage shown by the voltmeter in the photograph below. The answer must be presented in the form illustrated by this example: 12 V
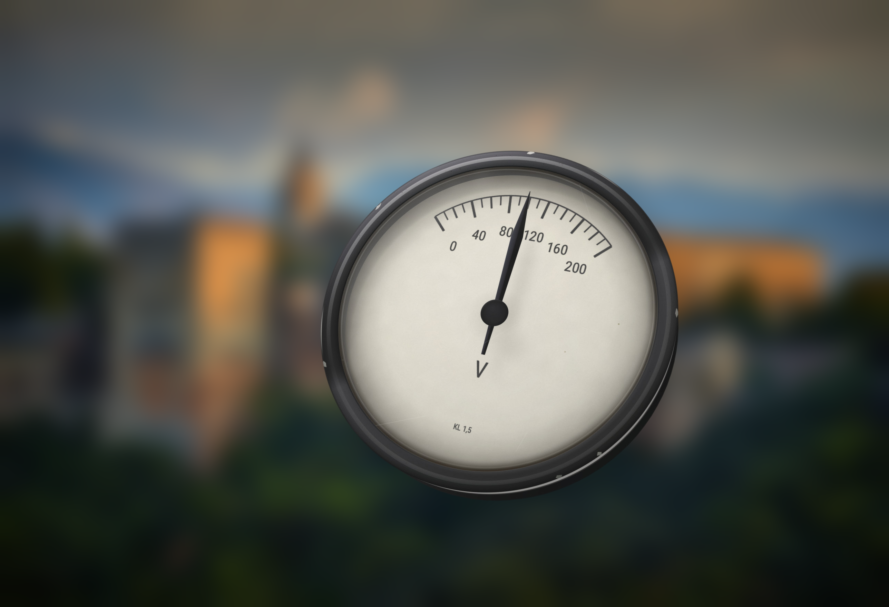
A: 100 V
